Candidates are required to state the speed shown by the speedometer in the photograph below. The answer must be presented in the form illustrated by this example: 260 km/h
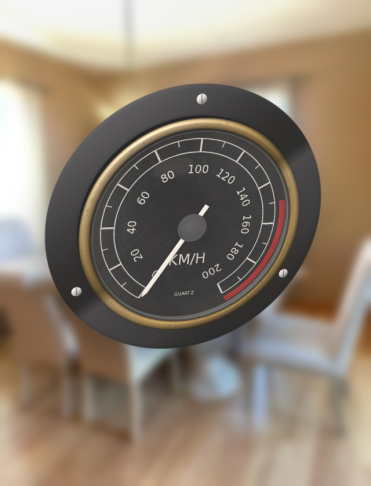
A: 0 km/h
